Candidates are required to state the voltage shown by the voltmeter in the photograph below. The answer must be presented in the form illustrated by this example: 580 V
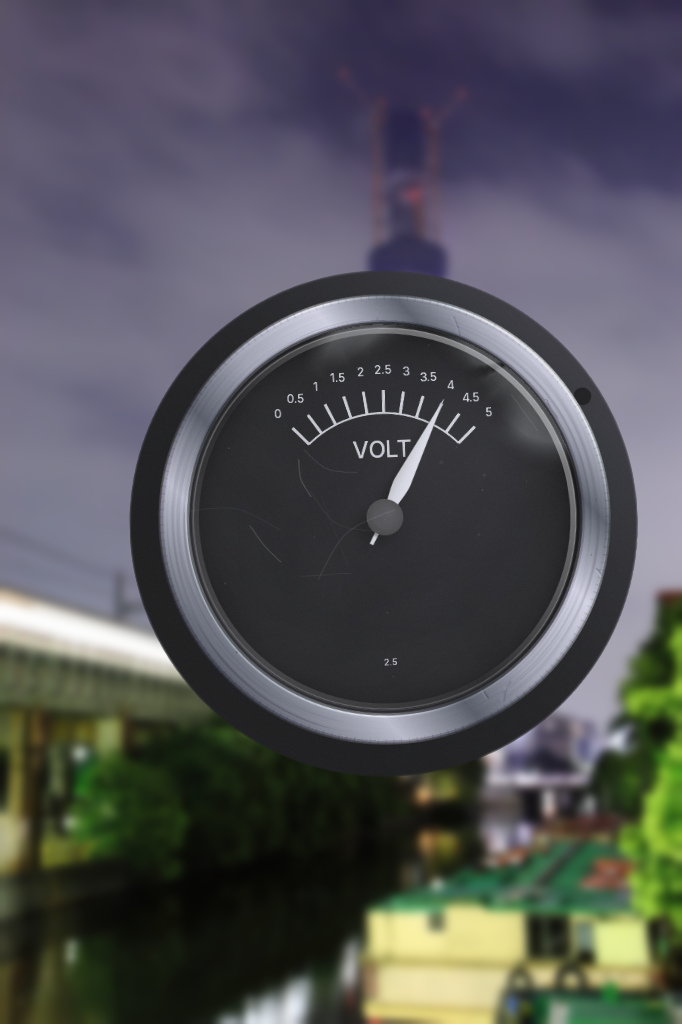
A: 4 V
